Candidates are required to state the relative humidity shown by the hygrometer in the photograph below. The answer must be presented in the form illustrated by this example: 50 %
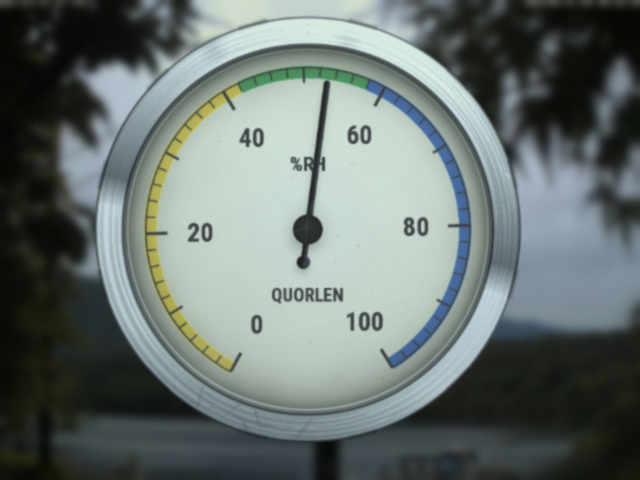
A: 53 %
